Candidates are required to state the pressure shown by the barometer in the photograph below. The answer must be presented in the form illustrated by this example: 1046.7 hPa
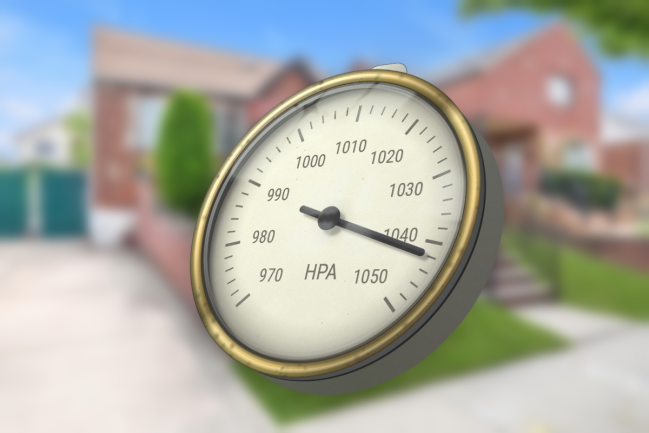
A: 1042 hPa
